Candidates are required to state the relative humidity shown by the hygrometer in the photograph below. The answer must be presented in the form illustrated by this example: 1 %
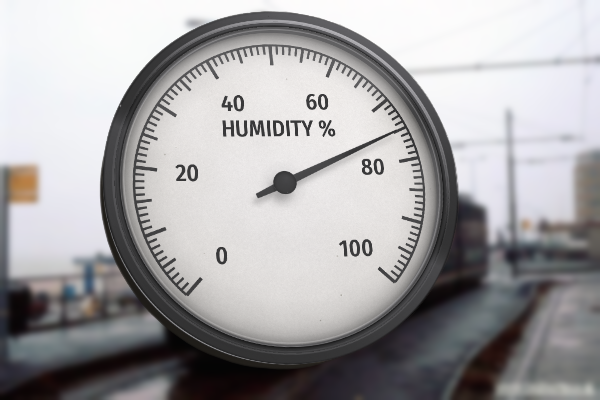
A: 75 %
